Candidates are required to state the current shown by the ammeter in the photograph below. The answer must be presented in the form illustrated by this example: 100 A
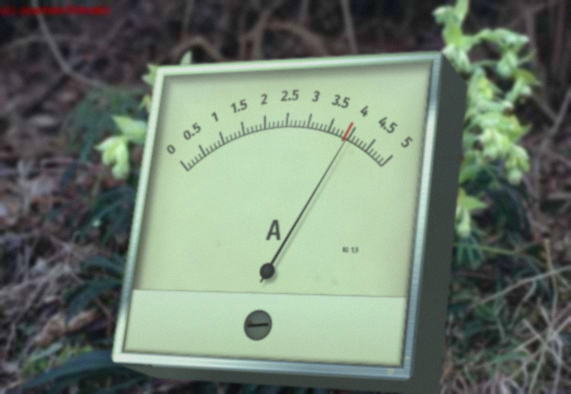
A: 4 A
